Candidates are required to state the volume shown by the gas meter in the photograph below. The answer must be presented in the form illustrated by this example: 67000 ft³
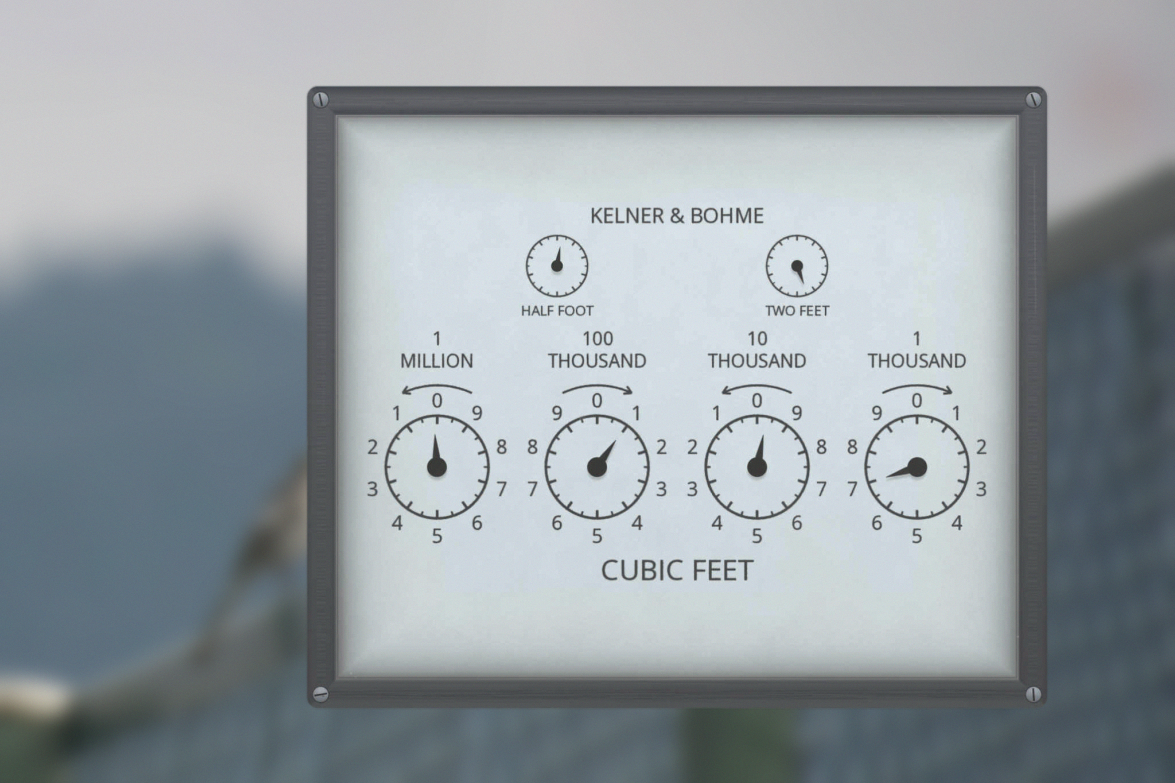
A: 9700 ft³
